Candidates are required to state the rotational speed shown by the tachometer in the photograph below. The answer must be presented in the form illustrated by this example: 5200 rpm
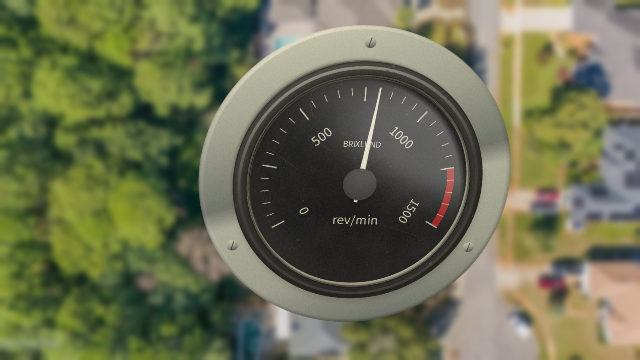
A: 800 rpm
